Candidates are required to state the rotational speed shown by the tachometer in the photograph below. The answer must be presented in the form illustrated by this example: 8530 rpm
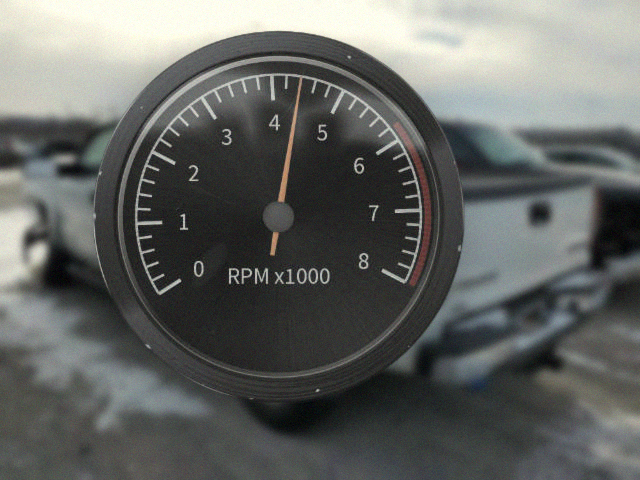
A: 4400 rpm
